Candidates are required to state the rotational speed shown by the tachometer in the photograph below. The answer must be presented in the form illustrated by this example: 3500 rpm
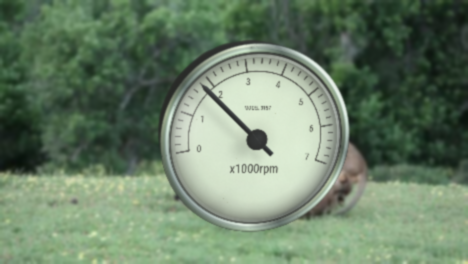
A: 1800 rpm
